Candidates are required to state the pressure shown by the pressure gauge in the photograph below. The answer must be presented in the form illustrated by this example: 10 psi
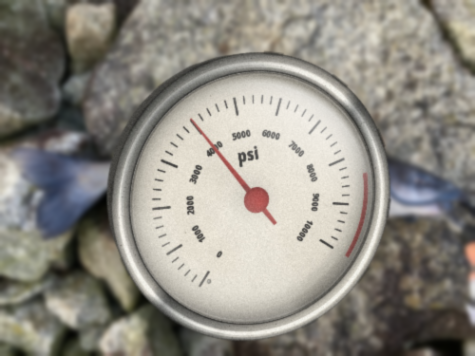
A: 4000 psi
